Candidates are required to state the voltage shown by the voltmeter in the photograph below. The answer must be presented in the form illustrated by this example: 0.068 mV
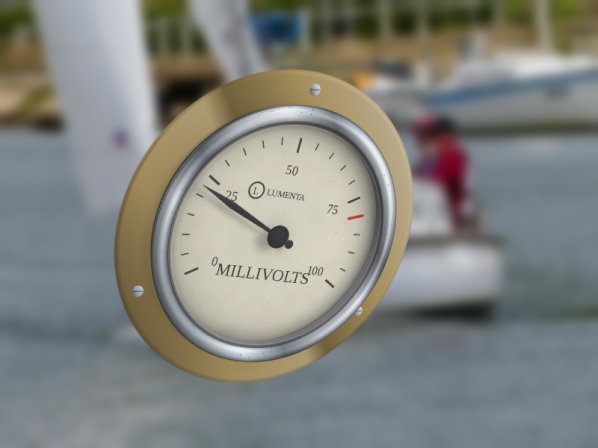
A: 22.5 mV
